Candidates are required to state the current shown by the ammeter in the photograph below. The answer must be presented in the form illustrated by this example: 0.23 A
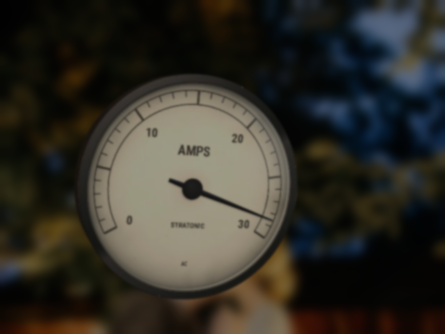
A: 28.5 A
